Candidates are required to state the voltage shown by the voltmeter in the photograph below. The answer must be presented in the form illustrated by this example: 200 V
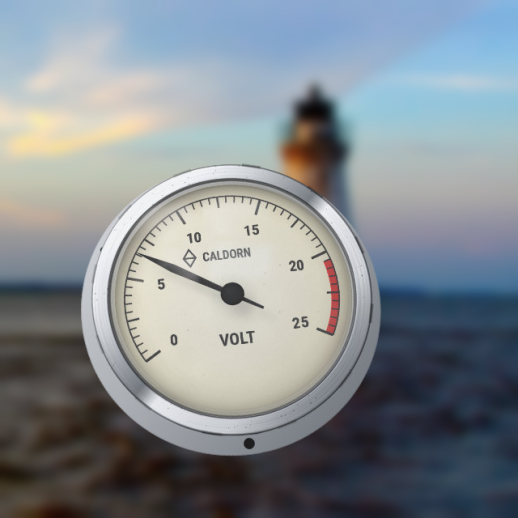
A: 6.5 V
